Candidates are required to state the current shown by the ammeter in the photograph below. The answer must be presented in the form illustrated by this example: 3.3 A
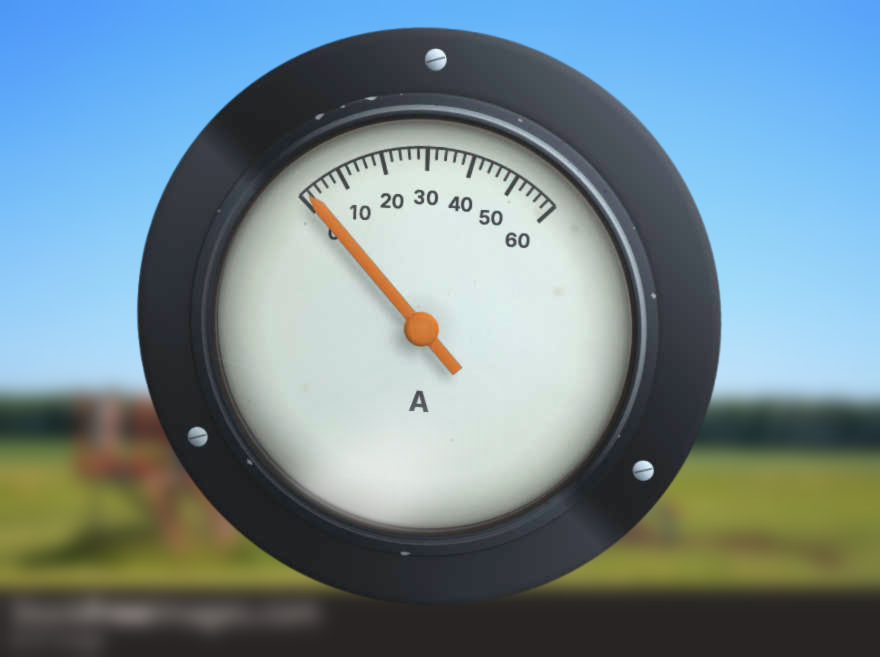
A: 2 A
